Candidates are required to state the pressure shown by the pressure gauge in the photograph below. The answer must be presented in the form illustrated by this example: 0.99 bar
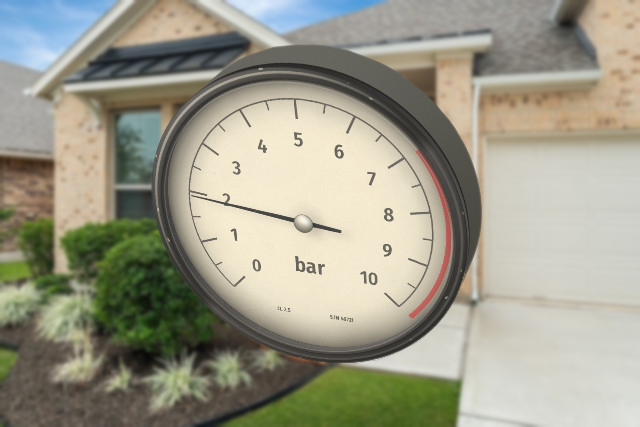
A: 2 bar
